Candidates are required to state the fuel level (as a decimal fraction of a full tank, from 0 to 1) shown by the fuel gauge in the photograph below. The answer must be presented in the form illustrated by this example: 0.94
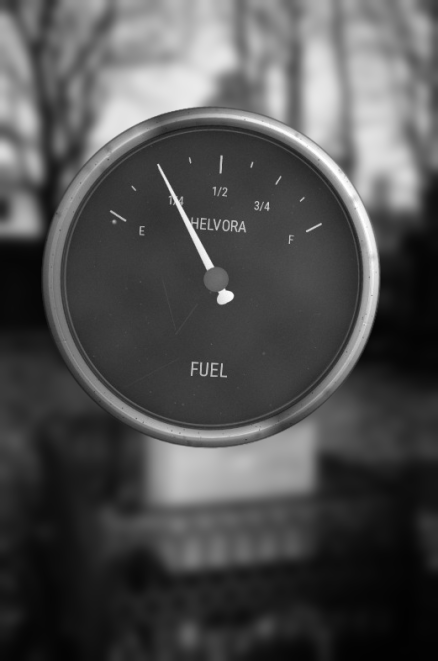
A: 0.25
